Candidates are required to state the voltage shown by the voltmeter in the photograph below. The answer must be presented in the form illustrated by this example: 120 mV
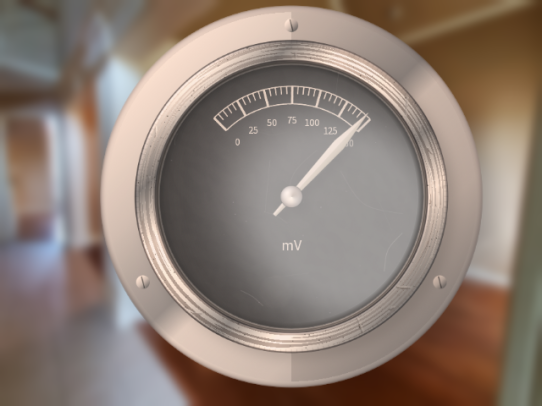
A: 145 mV
